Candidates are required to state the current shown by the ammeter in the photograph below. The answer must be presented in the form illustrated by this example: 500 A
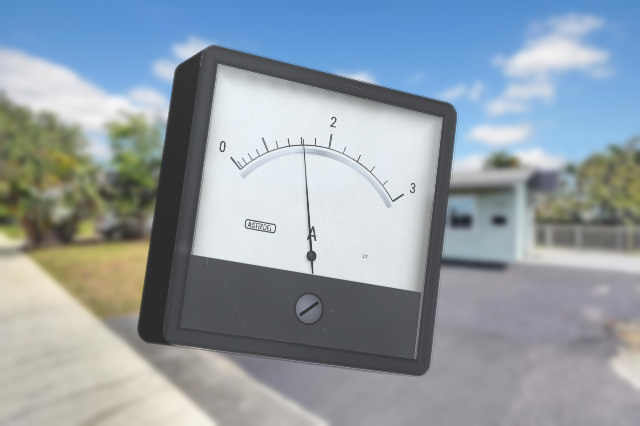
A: 1.6 A
